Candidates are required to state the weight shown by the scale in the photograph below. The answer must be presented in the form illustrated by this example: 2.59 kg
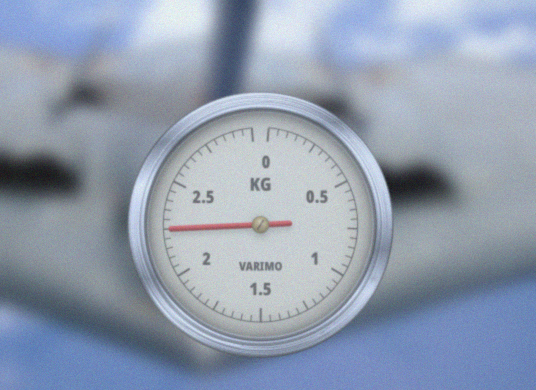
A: 2.25 kg
